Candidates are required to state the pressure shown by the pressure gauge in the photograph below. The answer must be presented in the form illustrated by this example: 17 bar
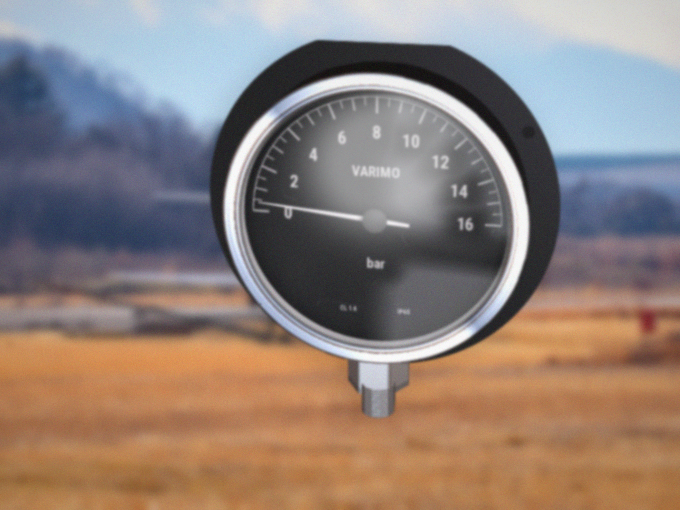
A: 0.5 bar
